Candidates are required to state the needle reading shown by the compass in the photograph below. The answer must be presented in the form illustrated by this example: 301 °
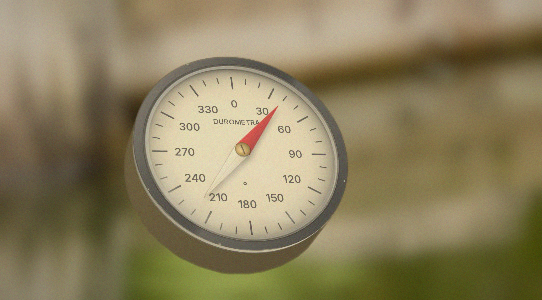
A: 40 °
